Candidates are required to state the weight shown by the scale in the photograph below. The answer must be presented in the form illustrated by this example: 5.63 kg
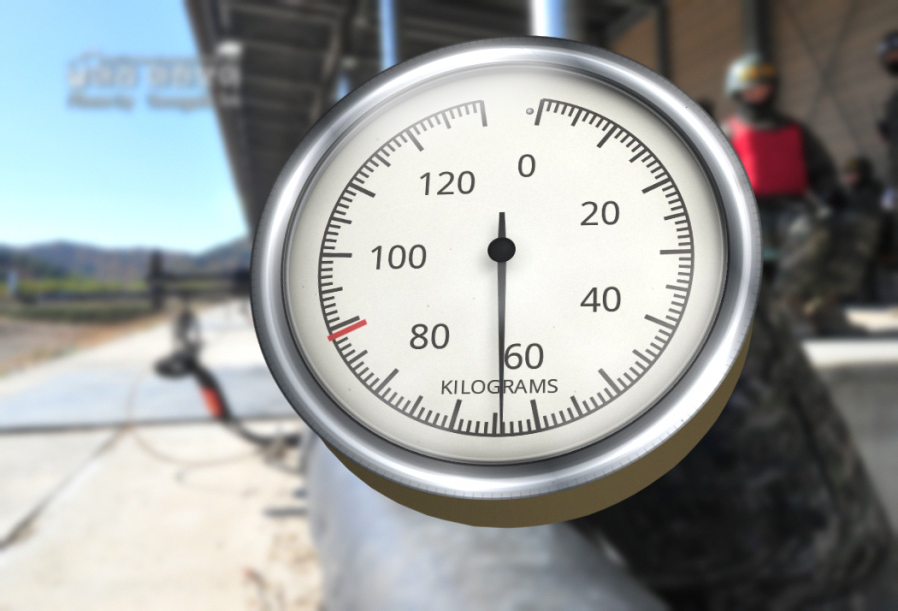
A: 64 kg
